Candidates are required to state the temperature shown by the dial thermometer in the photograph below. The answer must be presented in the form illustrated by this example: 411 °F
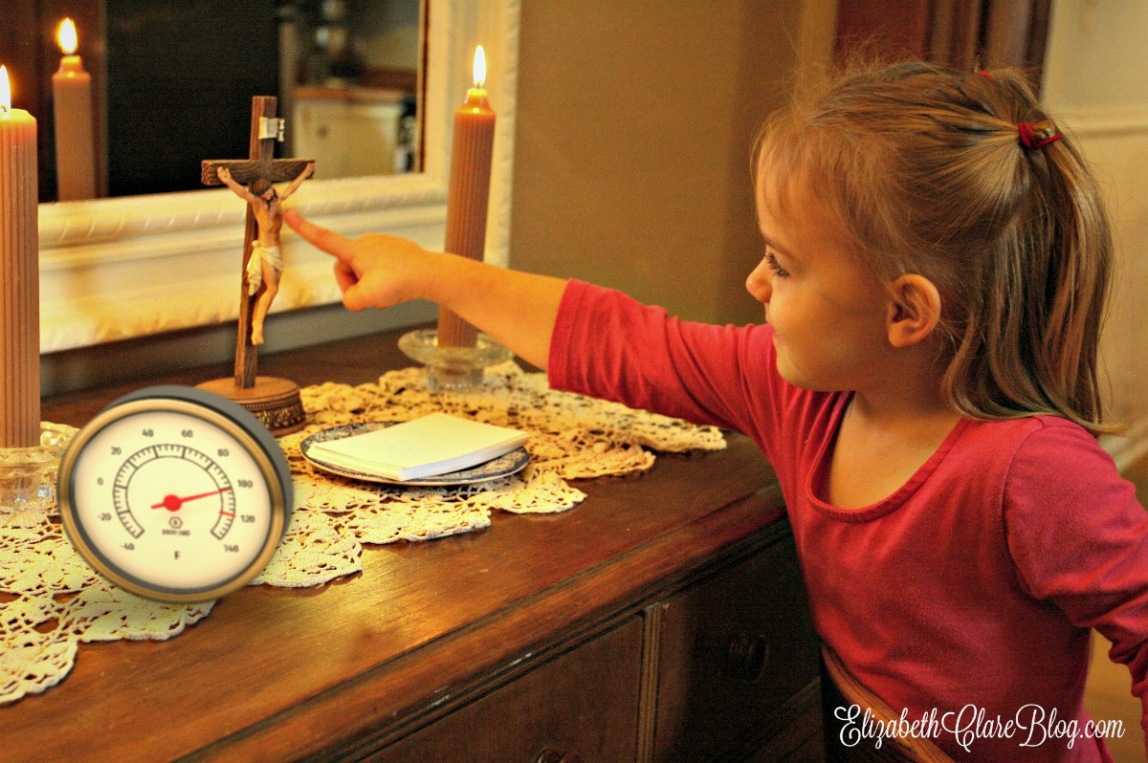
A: 100 °F
